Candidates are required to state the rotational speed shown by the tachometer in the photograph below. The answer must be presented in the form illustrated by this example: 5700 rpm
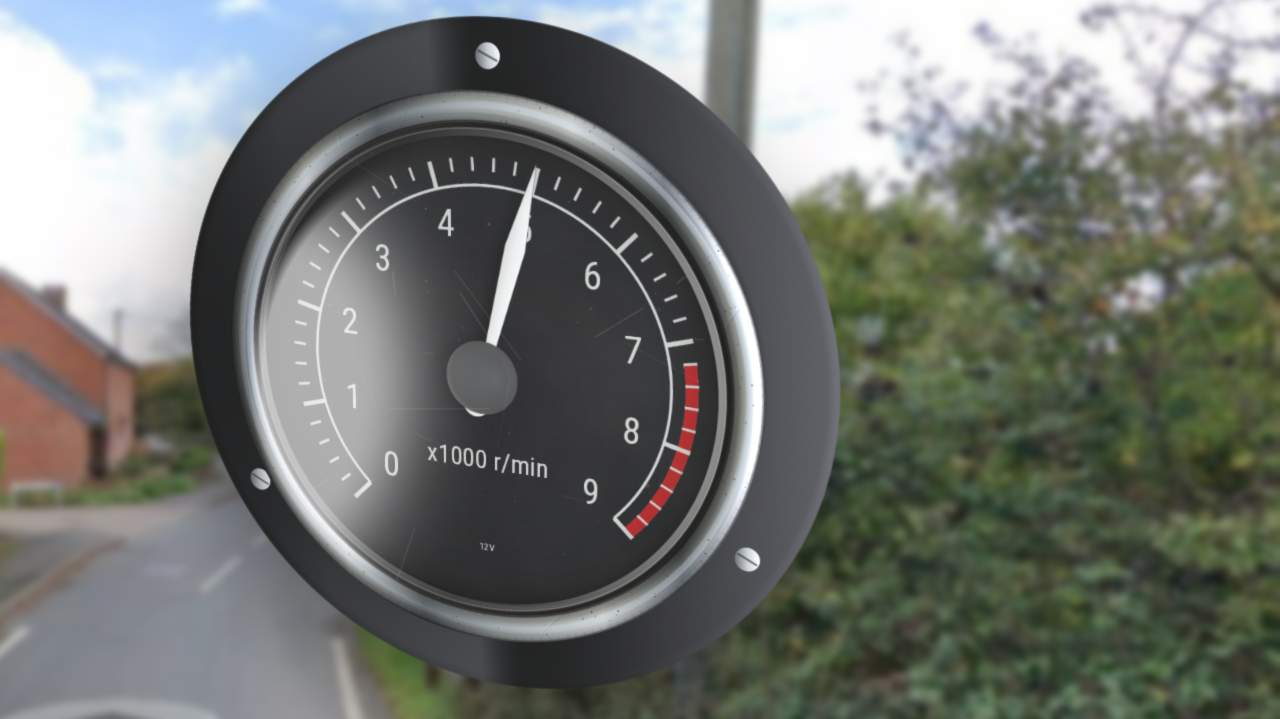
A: 5000 rpm
